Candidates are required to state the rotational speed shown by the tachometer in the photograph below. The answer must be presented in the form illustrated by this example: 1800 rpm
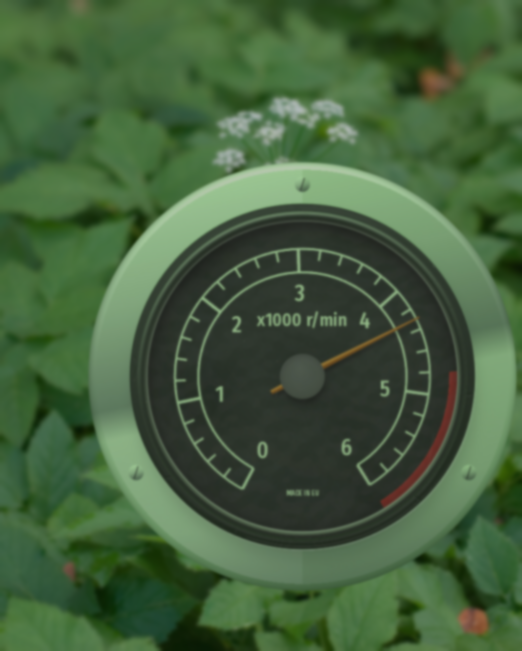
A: 4300 rpm
